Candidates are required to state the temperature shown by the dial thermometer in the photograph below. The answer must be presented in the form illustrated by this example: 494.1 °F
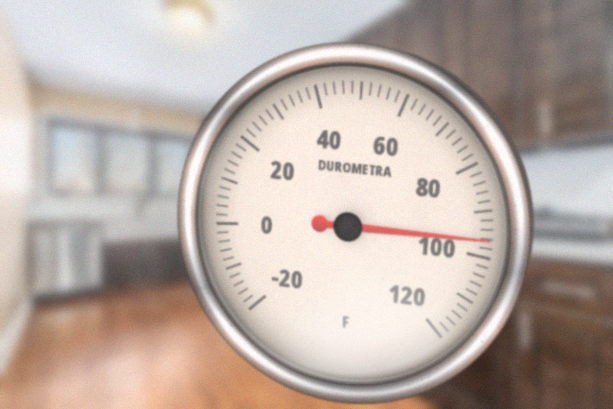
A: 96 °F
